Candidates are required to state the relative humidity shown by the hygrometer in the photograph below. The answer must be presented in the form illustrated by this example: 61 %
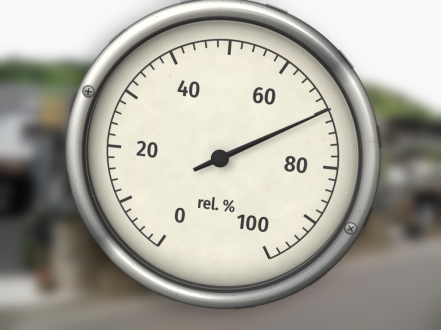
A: 70 %
